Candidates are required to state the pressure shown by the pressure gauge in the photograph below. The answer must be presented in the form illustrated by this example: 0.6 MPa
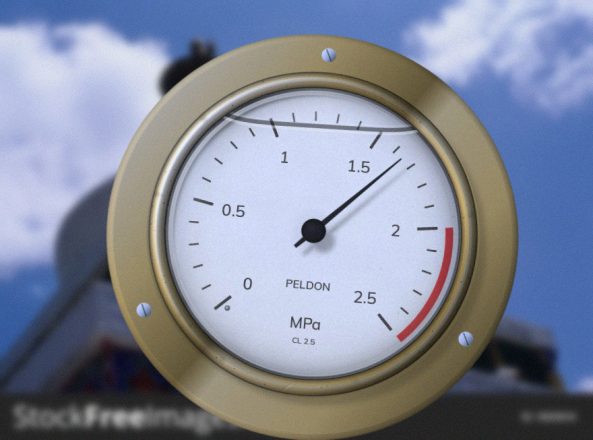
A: 1.65 MPa
